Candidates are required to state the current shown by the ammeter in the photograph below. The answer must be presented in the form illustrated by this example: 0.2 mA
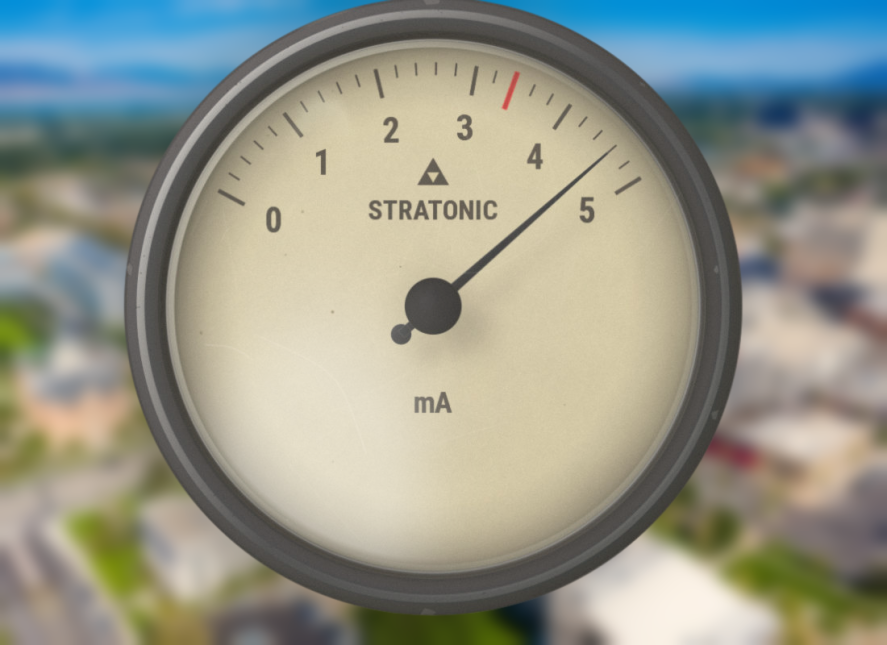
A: 4.6 mA
